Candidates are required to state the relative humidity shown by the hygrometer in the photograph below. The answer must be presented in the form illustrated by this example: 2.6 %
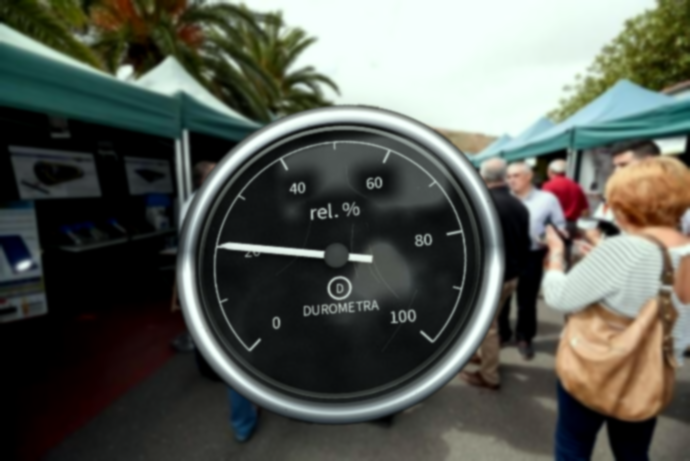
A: 20 %
